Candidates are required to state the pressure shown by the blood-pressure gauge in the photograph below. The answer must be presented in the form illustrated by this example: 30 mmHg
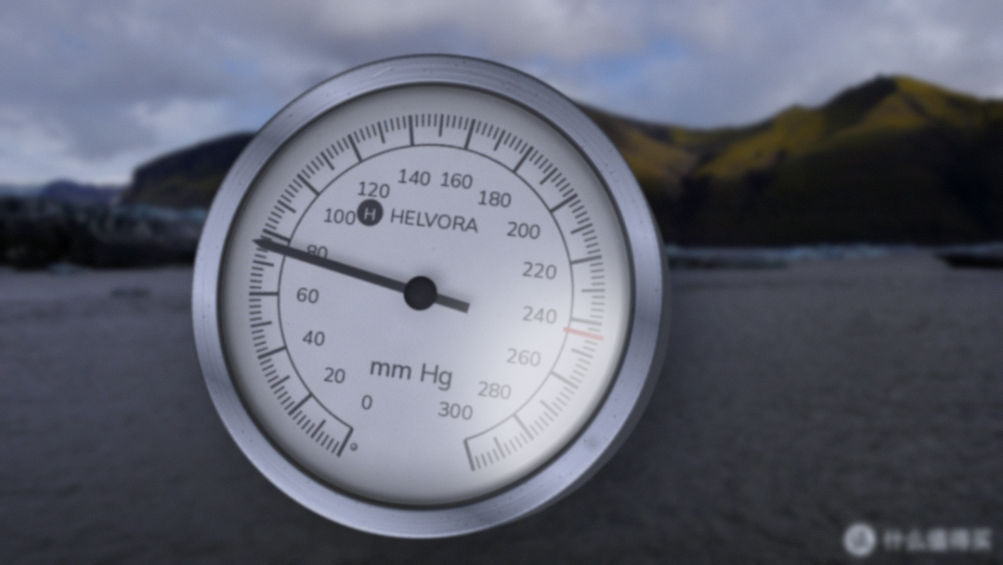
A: 76 mmHg
